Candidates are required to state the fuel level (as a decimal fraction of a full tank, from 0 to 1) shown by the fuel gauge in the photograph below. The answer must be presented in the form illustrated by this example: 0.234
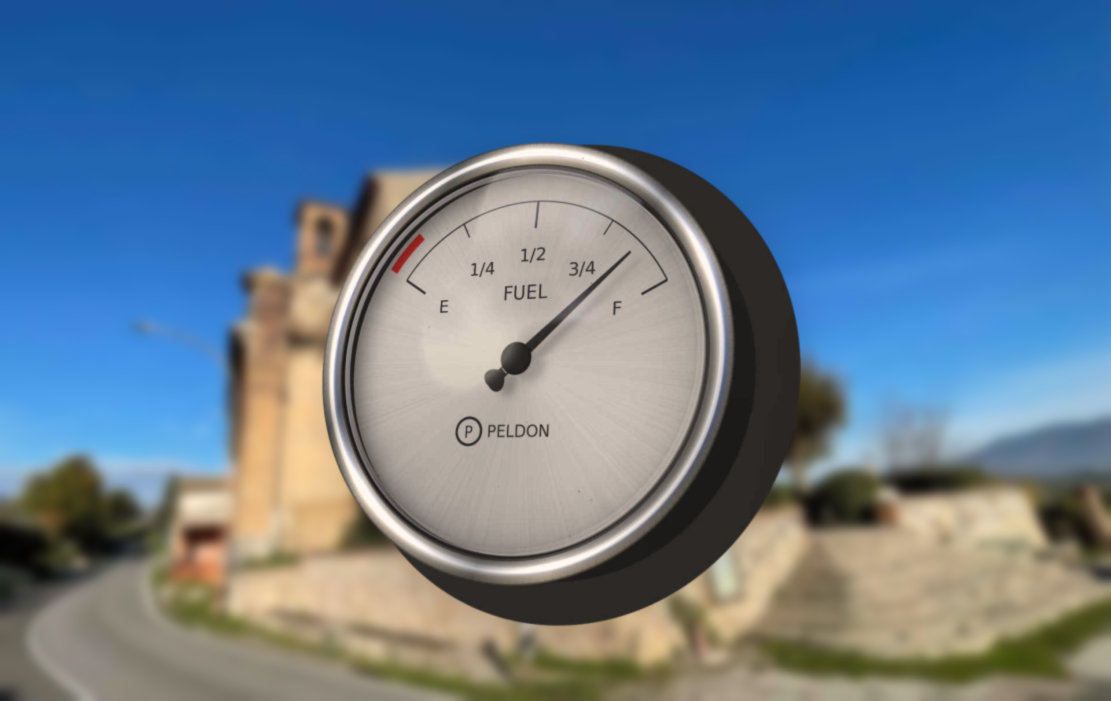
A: 0.875
